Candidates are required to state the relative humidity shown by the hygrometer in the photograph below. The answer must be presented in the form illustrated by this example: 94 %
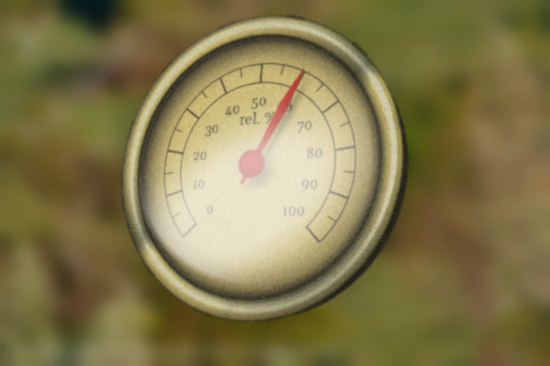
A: 60 %
